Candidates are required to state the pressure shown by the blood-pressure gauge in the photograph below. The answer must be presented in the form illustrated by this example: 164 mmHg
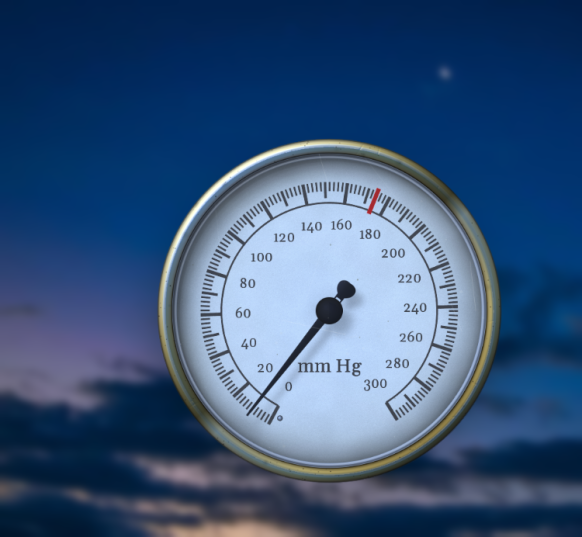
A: 10 mmHg
